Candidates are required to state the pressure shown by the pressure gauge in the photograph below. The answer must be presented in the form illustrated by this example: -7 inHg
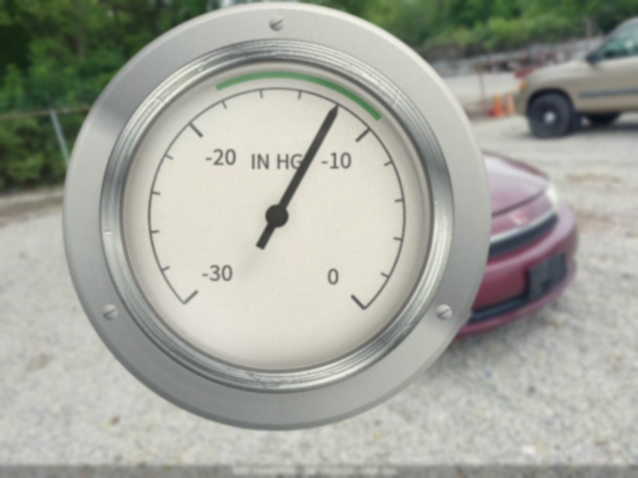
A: -12 inHg
